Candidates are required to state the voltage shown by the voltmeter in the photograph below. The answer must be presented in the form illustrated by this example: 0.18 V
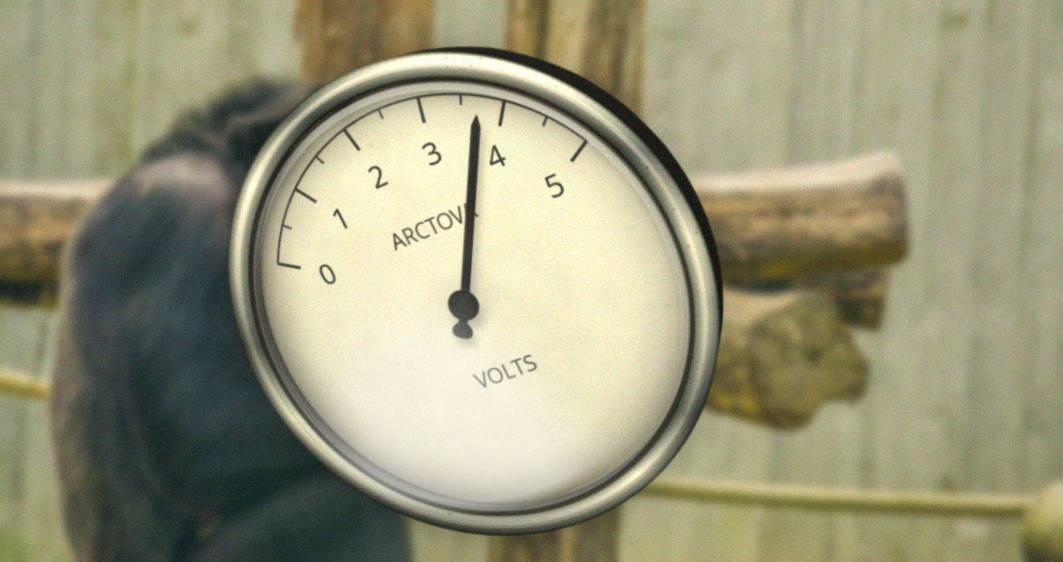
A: 3.75 V
